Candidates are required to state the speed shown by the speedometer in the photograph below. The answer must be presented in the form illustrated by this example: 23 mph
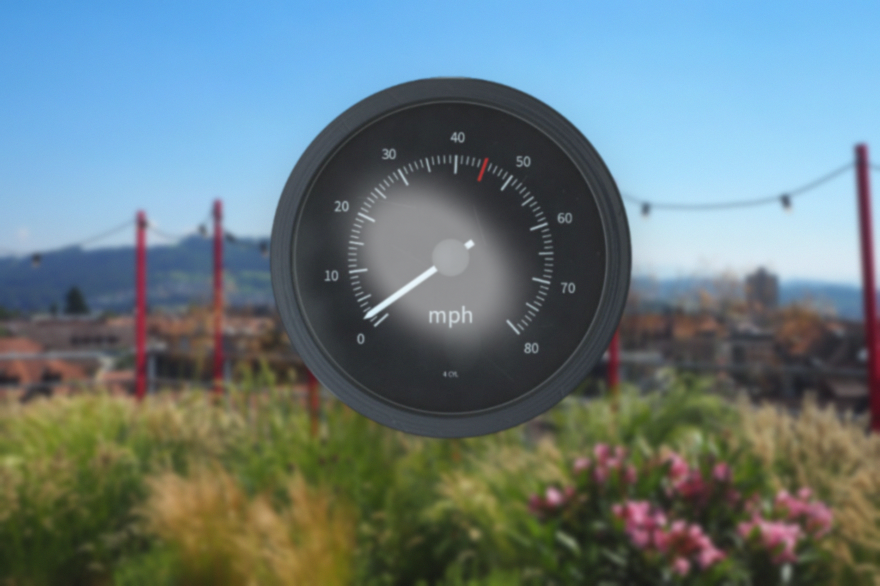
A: 2 mph
